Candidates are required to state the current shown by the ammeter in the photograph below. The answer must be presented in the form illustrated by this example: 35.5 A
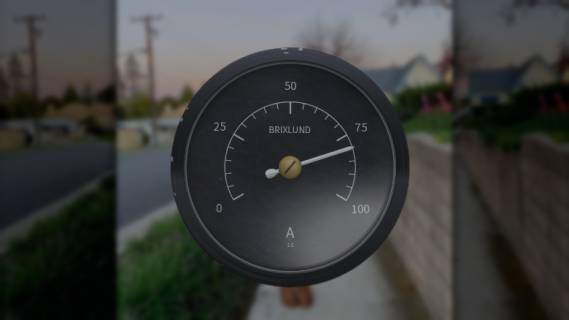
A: 80 A
